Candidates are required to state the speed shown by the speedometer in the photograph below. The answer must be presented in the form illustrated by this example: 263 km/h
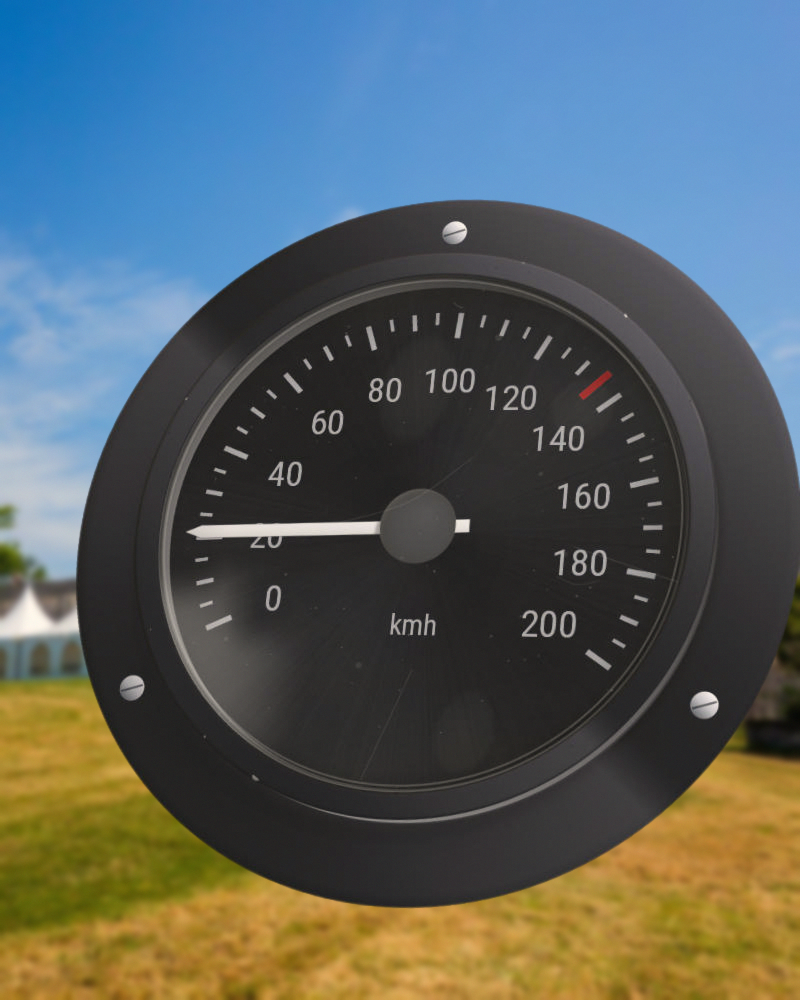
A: 20 km/h
